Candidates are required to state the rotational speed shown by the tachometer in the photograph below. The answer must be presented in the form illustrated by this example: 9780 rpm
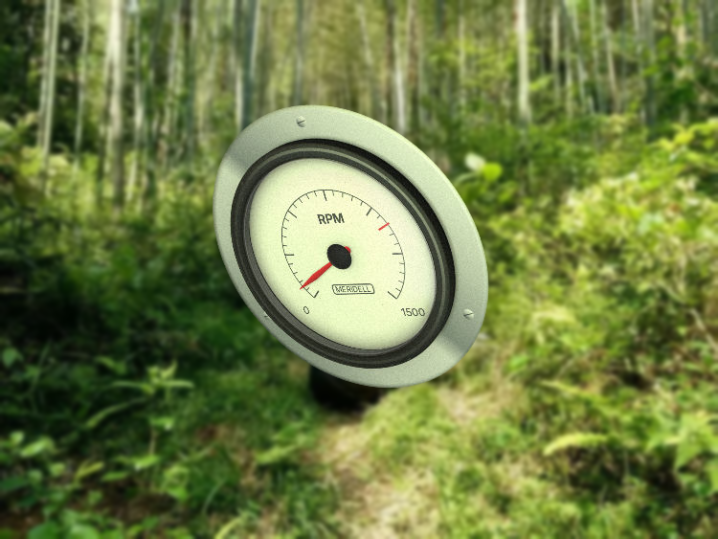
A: 75 rpm
